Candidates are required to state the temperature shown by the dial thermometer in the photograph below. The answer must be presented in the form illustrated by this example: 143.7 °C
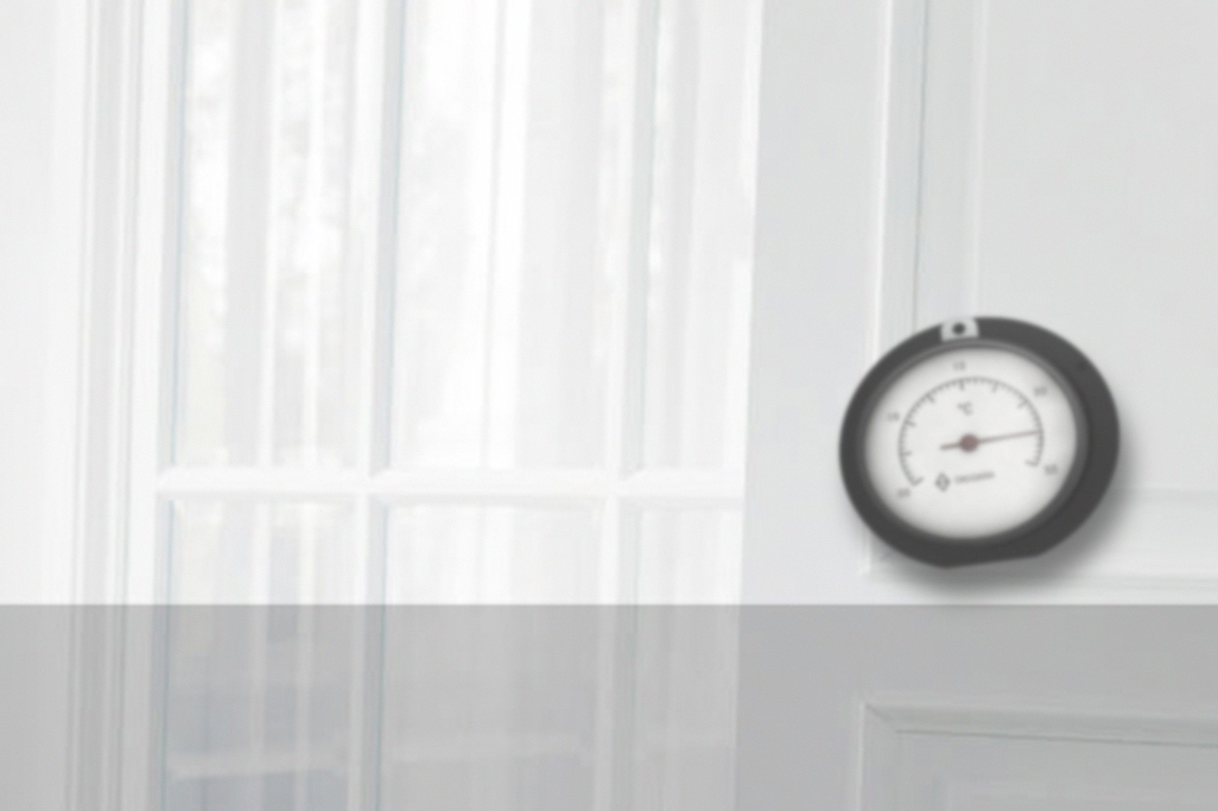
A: 40 °C
